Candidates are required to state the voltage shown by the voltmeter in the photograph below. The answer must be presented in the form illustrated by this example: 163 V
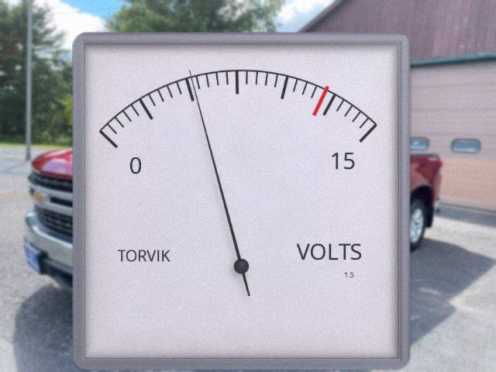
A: 5.25 V
